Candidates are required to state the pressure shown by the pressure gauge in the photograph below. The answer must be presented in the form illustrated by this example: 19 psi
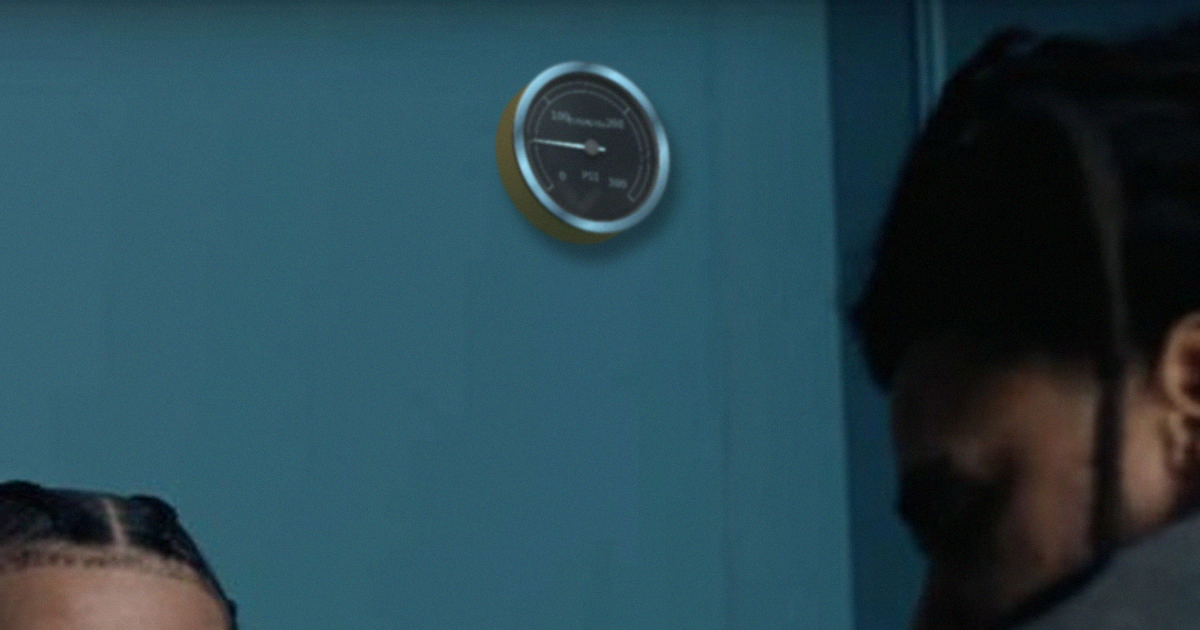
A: 50 psi
